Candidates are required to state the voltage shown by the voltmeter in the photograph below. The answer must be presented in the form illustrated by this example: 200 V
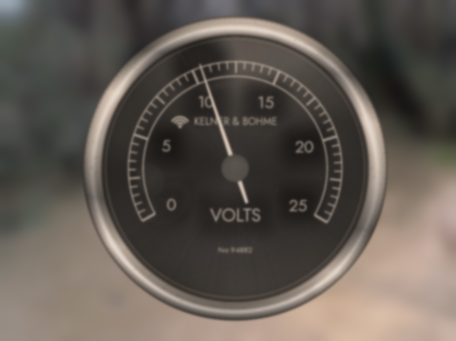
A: 10.5 V
